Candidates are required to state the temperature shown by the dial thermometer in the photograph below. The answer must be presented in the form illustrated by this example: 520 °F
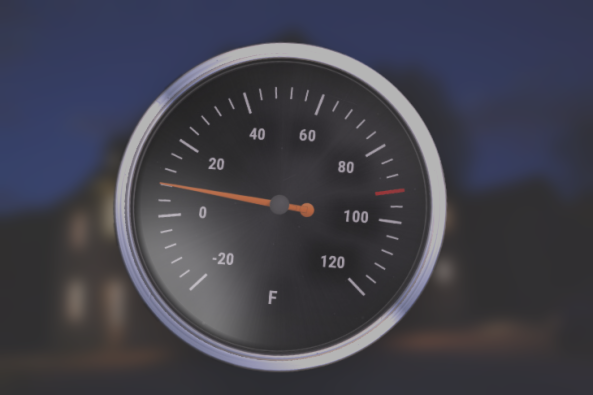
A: 8 °F
